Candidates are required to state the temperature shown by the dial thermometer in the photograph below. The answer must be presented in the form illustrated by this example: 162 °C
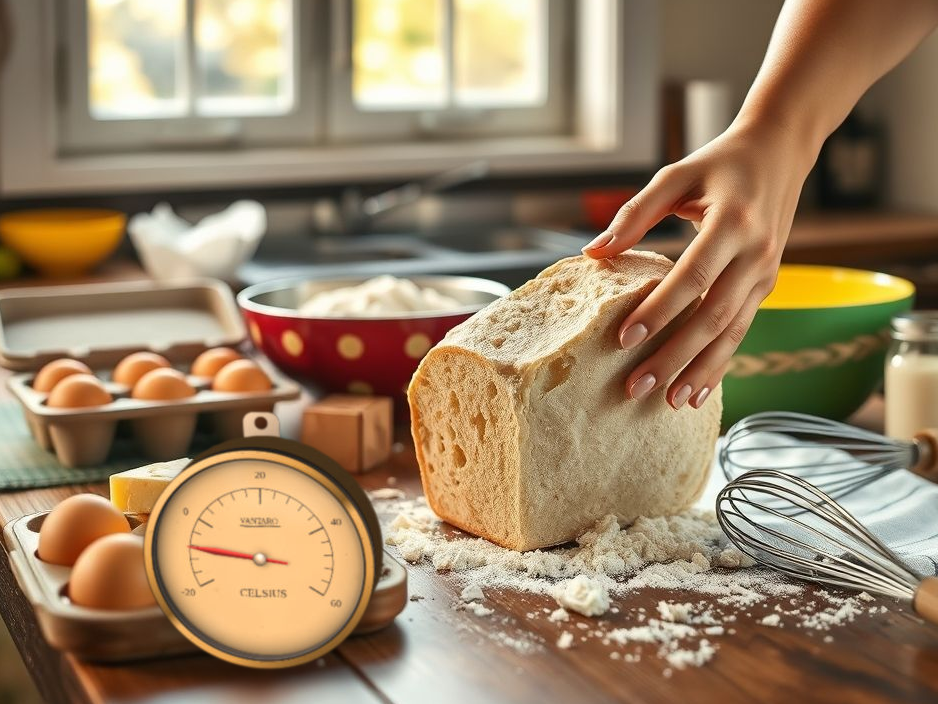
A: -8 °C
